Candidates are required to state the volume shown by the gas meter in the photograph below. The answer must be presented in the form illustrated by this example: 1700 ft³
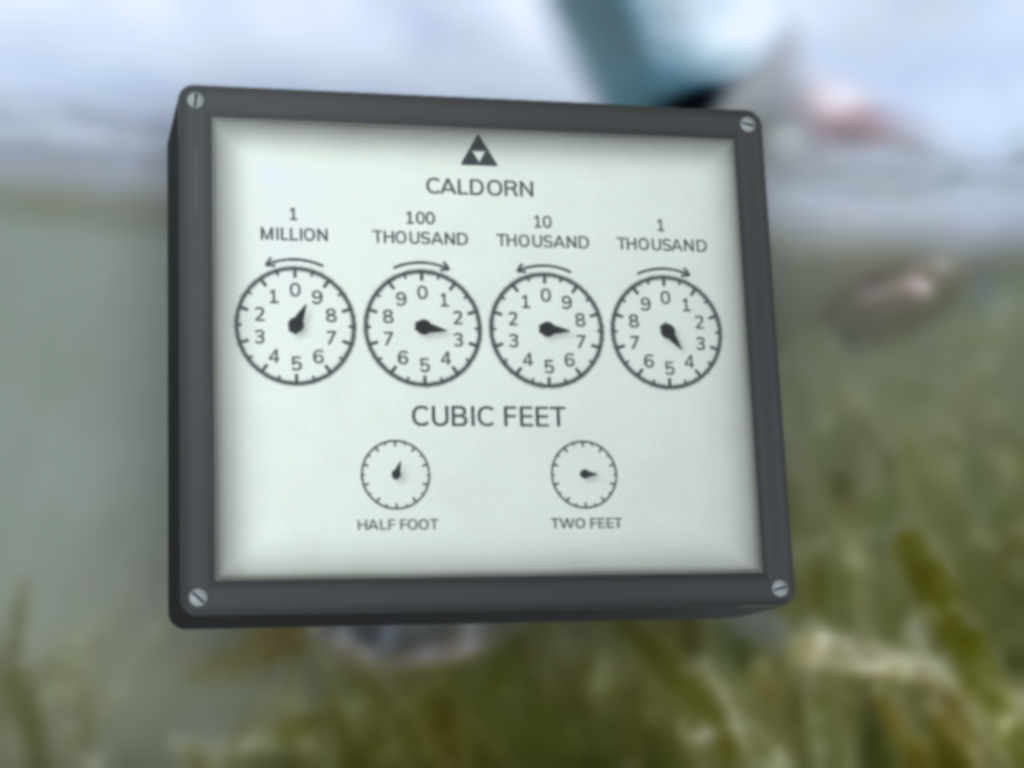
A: 927400 ft³
